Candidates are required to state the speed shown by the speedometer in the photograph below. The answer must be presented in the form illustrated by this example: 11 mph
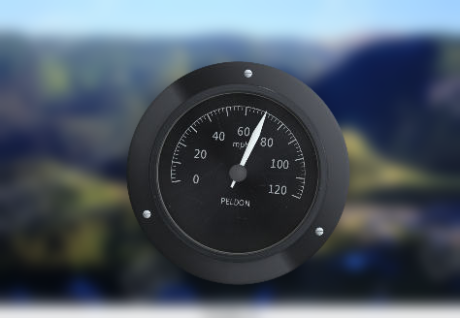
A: 70 mph
